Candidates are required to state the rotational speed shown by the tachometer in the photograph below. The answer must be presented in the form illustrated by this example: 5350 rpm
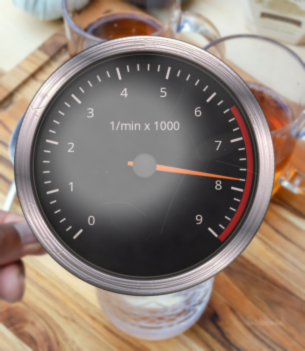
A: 7800 rpm
